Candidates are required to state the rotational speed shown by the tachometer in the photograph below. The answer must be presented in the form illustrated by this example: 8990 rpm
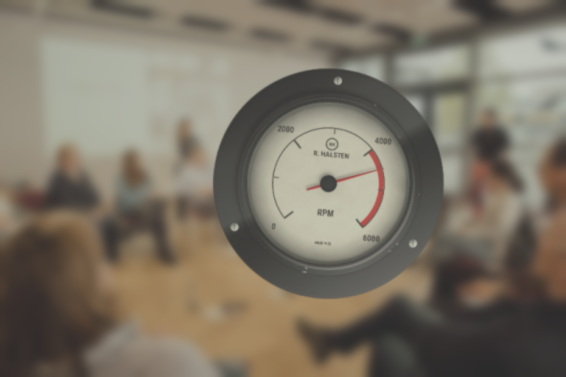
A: 4500 rpm
